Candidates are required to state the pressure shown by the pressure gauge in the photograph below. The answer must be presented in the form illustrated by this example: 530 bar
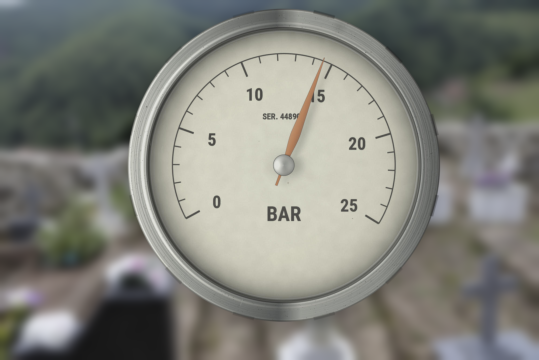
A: 14.5 bar
